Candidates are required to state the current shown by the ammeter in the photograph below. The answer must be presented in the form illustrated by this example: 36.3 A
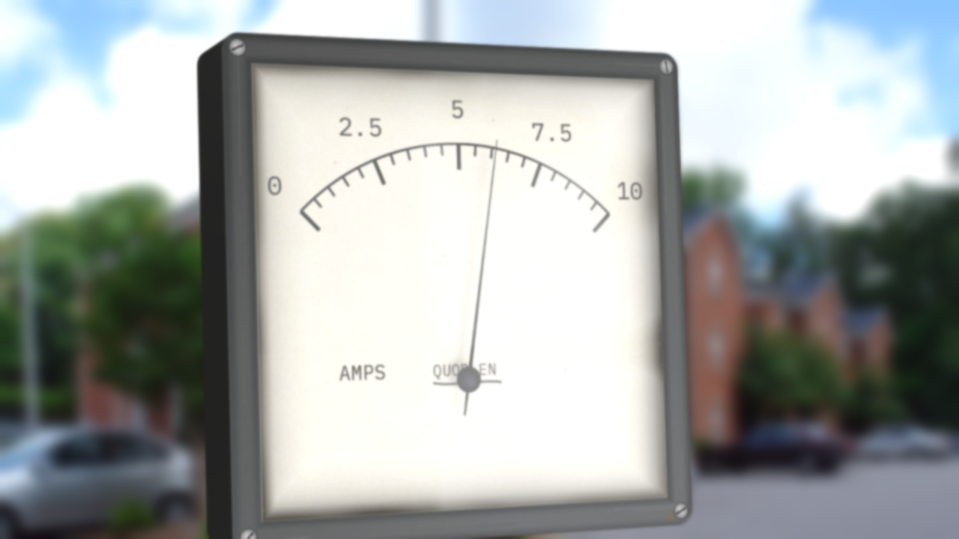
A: 6 A
